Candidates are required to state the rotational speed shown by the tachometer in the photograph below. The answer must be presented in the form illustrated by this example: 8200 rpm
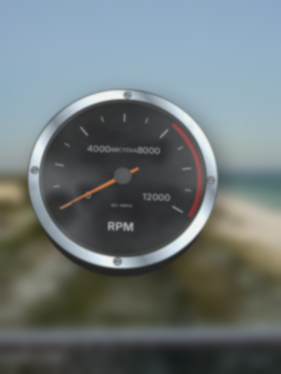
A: 0 rpm
